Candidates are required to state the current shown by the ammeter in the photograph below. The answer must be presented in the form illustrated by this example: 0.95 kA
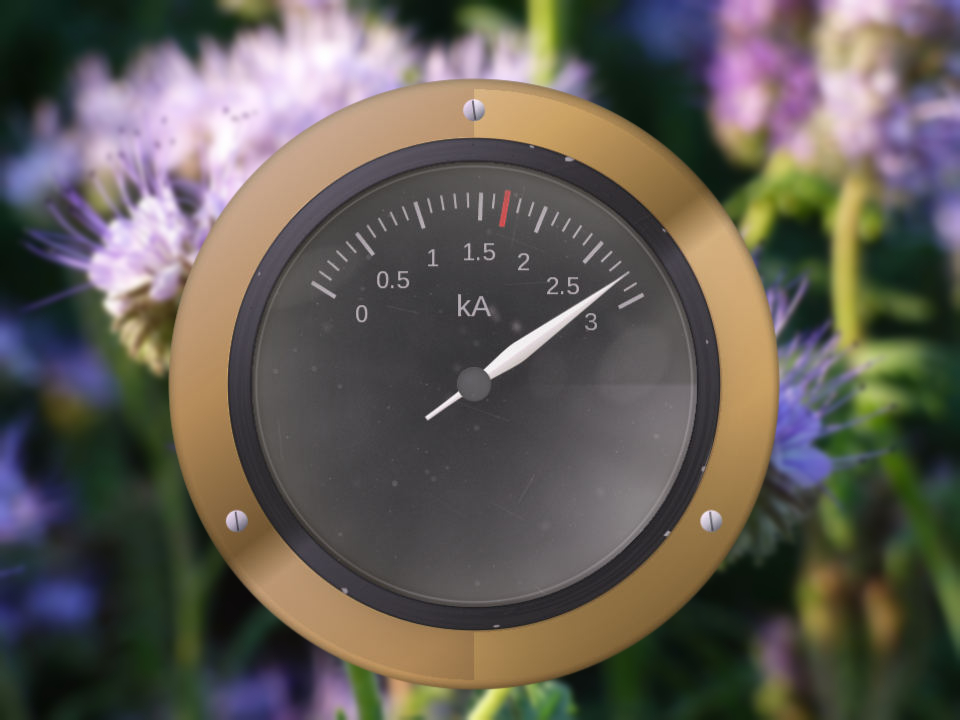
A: 2.8 kA
